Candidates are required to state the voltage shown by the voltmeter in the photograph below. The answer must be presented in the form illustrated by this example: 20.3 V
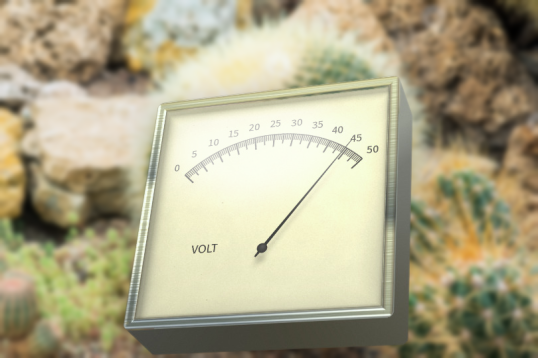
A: 45 V
